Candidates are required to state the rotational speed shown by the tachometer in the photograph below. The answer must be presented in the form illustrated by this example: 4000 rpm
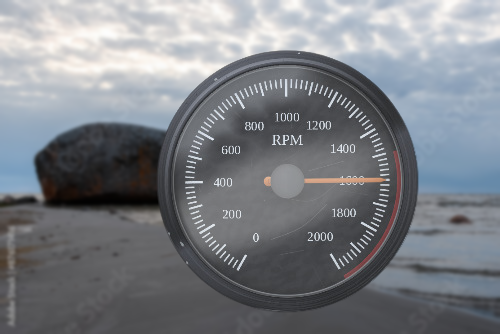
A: 1600 rpm
